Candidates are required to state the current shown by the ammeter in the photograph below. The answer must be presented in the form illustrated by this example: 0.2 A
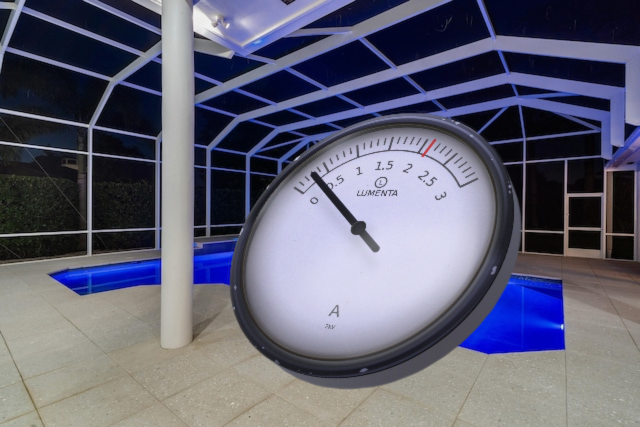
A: 0.3 A
